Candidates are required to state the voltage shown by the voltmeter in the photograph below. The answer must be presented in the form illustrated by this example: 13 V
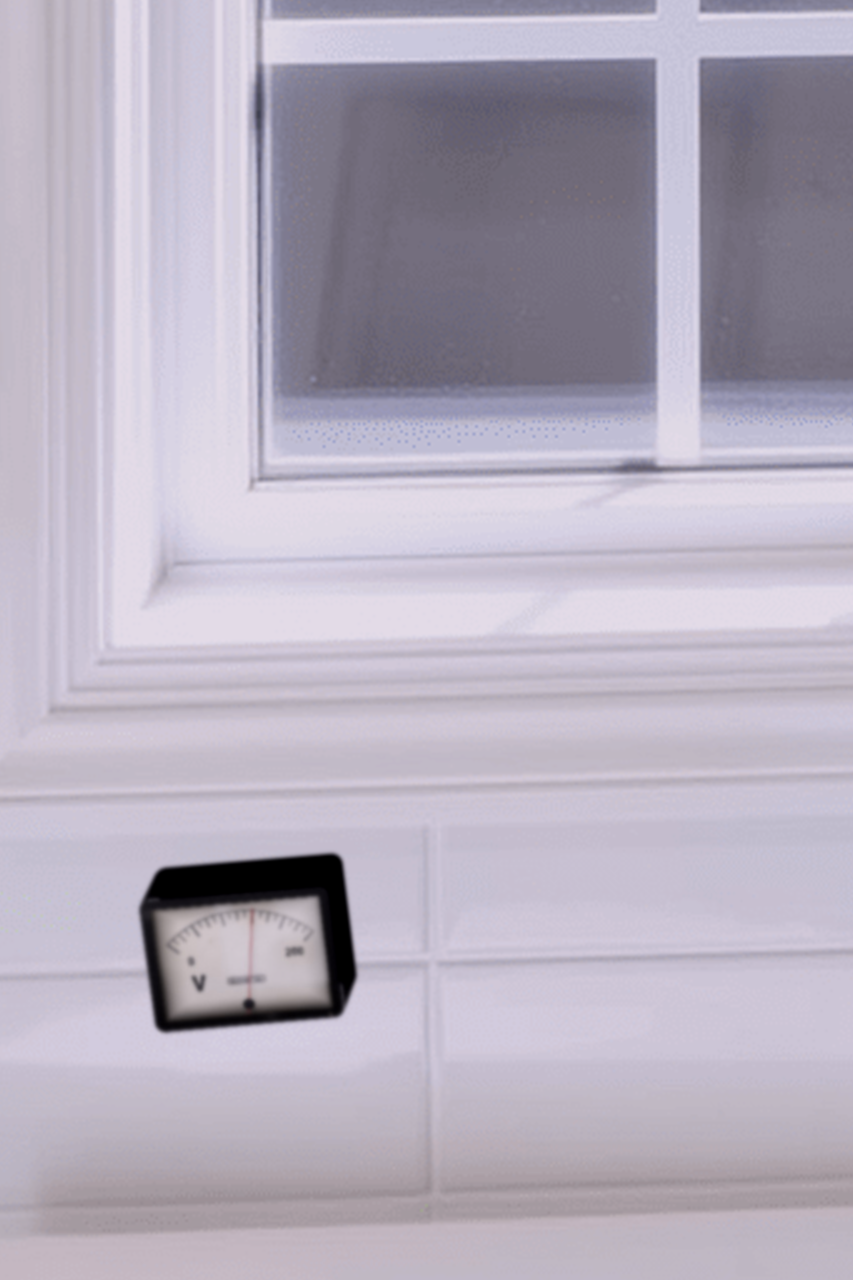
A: 120 V
